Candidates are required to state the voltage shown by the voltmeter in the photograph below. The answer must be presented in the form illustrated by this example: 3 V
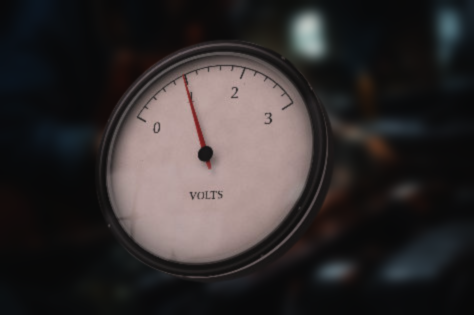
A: 1 V
